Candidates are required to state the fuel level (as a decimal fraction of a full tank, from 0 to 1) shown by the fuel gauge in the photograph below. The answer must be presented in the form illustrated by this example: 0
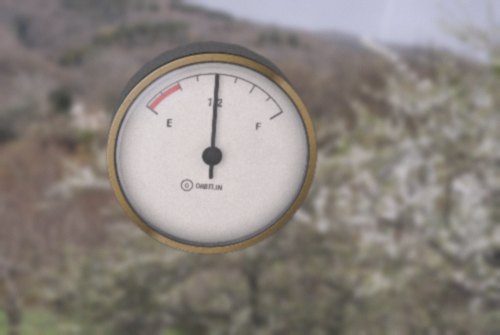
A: 0.5
